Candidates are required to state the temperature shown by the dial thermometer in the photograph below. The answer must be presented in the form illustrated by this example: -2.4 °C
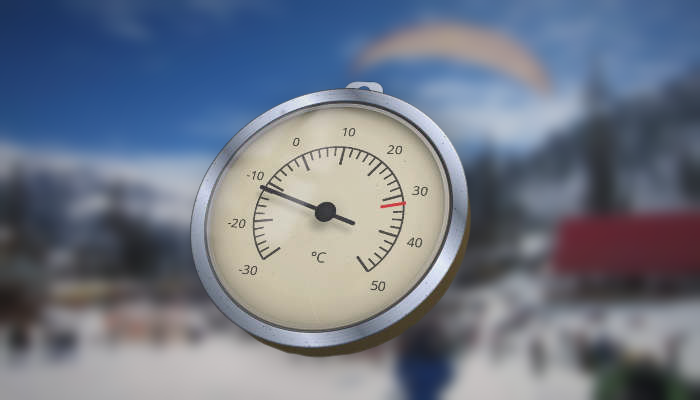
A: -12 °C
